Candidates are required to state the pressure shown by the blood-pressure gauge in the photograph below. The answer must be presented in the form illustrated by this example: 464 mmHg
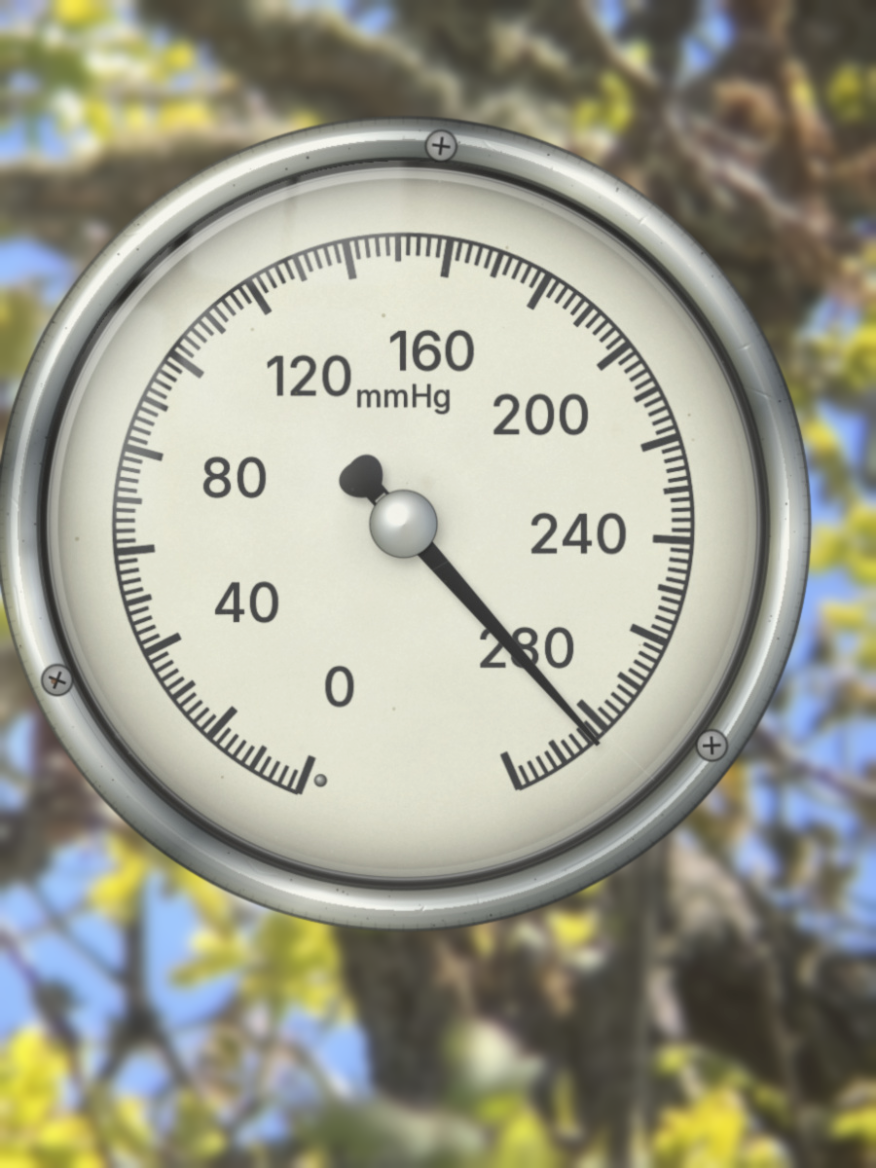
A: 283 mmHg
